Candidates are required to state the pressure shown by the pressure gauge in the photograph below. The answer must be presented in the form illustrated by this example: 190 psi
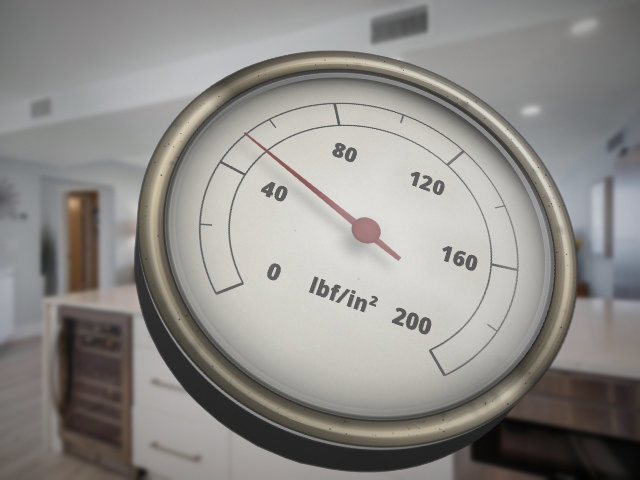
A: 50 psi
